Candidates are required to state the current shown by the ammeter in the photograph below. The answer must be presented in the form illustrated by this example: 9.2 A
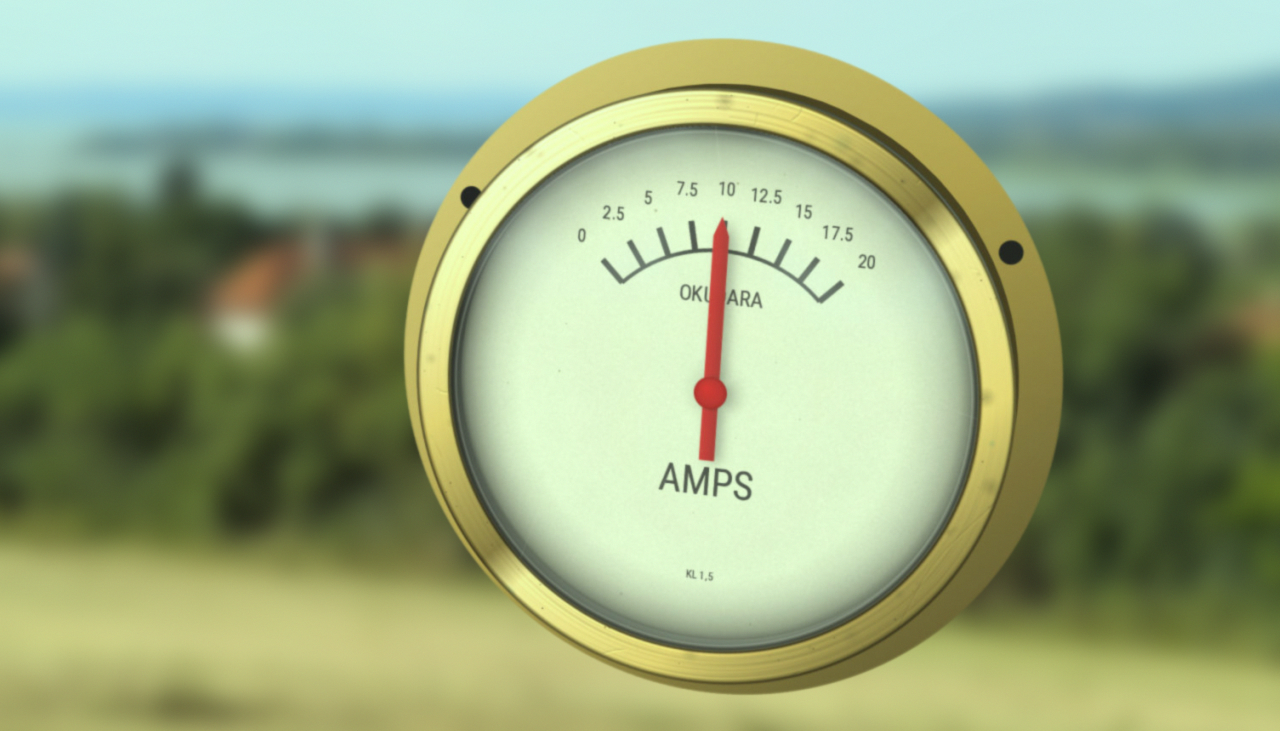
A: 10 A
